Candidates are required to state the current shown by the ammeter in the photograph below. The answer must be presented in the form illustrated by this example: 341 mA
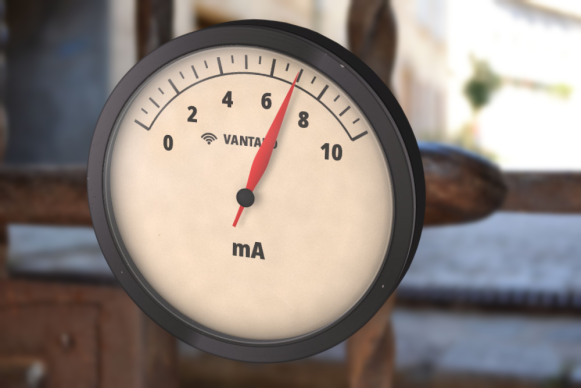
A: 7 mA
